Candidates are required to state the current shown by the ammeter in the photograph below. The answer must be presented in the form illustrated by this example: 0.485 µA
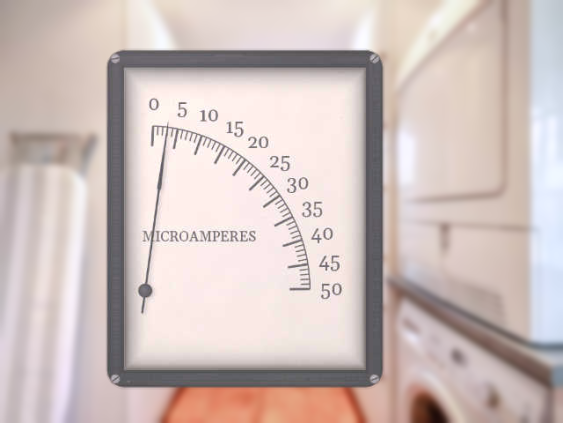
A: 3 µA
